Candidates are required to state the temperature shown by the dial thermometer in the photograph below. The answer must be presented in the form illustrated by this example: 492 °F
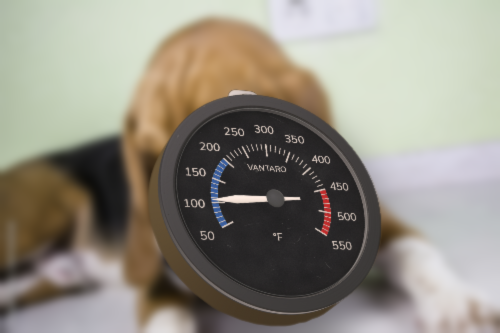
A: 100 °F
